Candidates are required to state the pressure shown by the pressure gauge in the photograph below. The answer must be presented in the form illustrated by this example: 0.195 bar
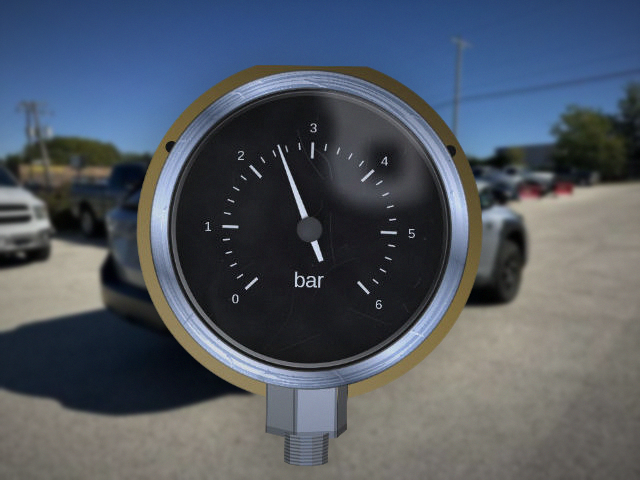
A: 2.5 bar
